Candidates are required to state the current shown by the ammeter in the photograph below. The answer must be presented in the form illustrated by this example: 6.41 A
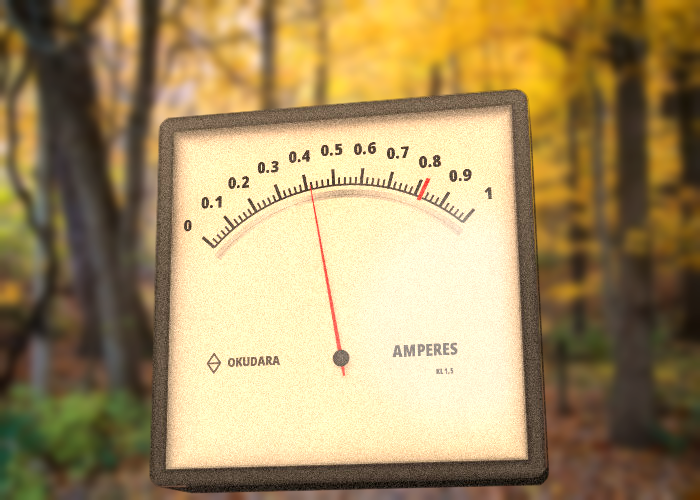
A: 0.42 A
